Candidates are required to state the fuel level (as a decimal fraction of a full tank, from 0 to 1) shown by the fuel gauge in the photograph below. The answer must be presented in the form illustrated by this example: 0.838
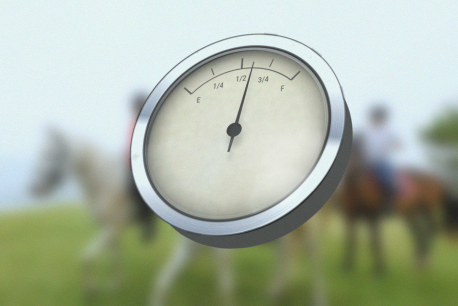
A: 0.625
